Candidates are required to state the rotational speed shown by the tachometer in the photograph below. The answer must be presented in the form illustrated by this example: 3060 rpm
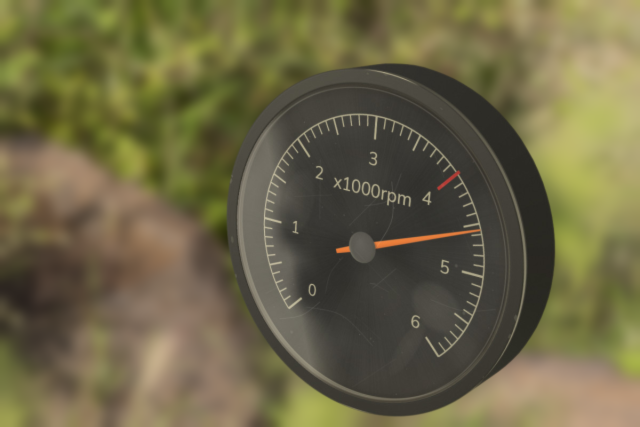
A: 4550 rpm
